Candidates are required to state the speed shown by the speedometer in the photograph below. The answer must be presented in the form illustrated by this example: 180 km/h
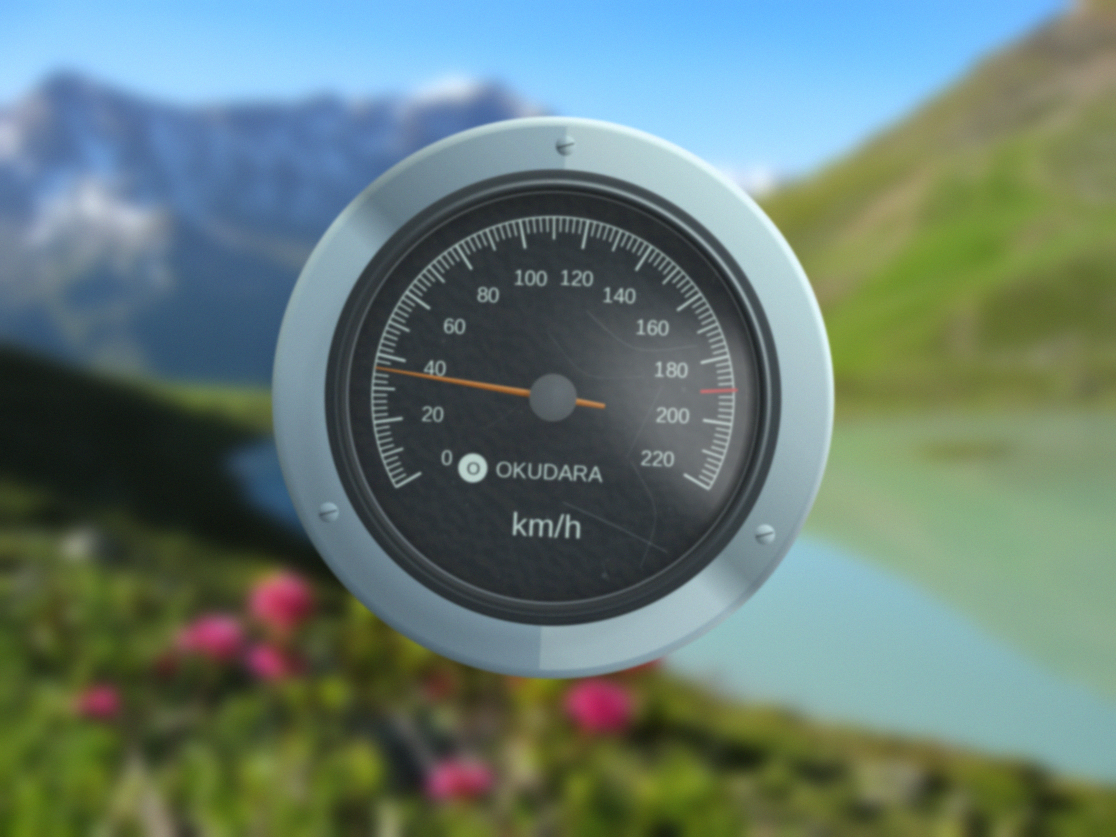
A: 36 km/h
